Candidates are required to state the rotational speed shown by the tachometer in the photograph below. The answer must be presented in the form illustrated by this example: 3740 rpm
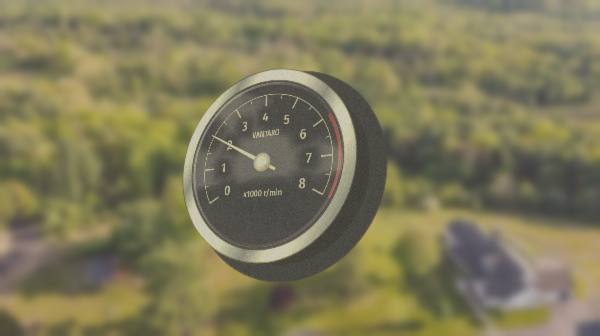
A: 2000 rpm
